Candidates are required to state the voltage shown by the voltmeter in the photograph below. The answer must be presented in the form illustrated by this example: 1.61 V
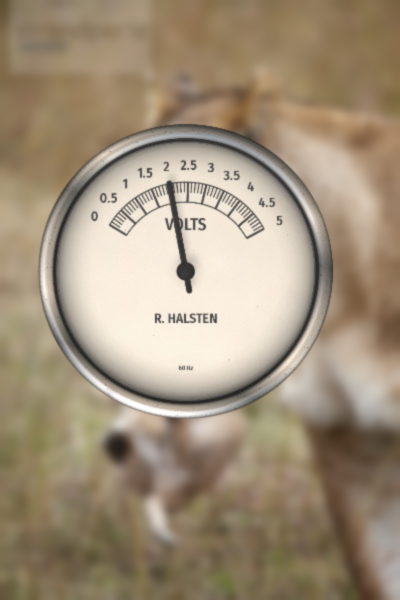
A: 2 V
